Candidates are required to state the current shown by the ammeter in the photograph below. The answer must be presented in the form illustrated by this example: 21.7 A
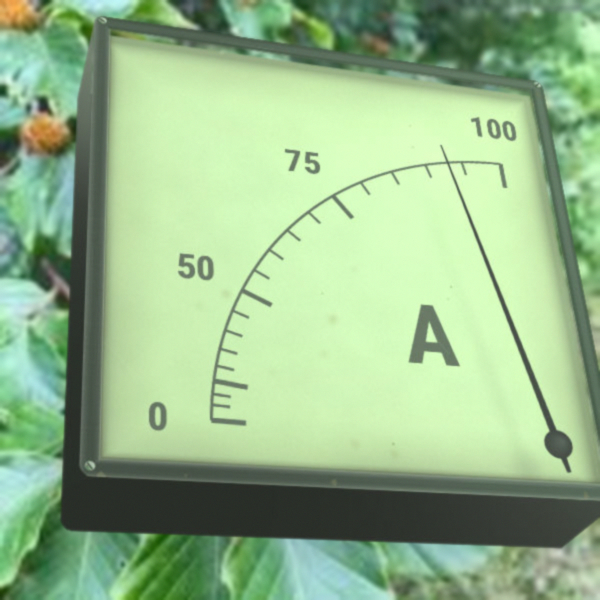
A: 92.5 A
